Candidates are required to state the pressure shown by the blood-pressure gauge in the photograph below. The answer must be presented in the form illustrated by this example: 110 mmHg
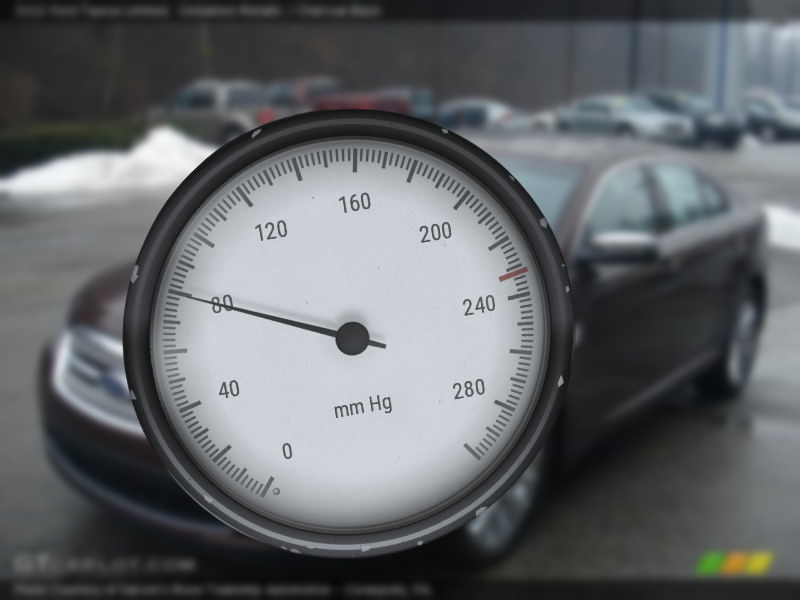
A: 80 mmHg
